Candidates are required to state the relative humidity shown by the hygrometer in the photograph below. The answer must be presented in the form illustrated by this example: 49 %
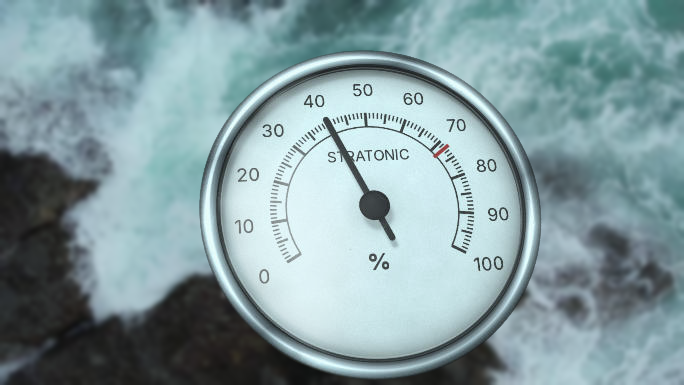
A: 40 %
